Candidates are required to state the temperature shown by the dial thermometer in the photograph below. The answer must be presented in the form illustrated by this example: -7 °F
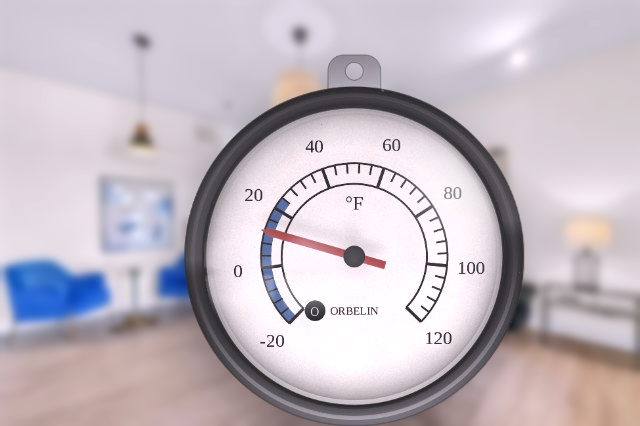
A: 12 °F
